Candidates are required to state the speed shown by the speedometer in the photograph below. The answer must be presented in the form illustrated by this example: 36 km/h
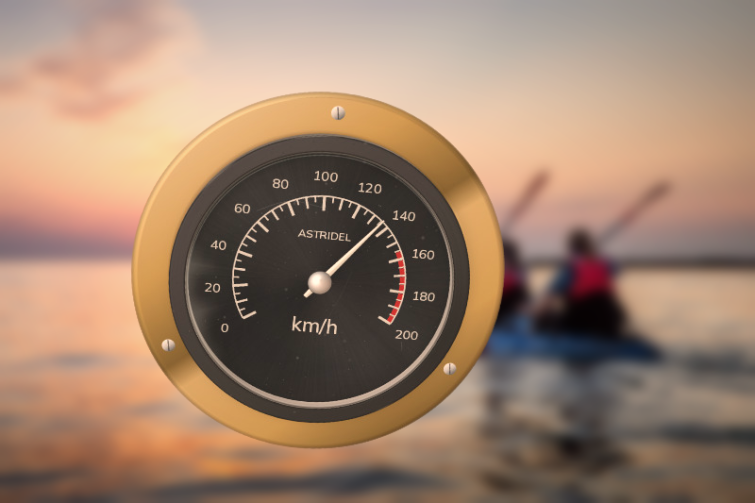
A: 135 km/h
